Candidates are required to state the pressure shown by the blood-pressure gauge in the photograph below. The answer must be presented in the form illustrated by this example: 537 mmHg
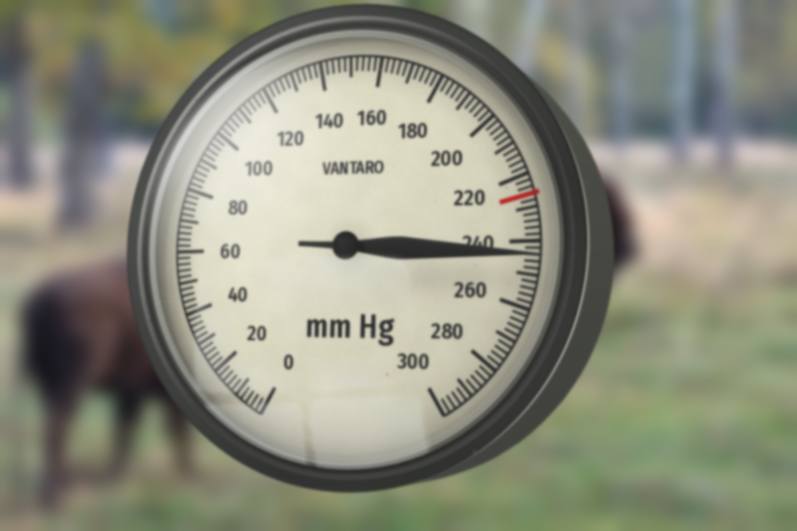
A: 244 mmHg
